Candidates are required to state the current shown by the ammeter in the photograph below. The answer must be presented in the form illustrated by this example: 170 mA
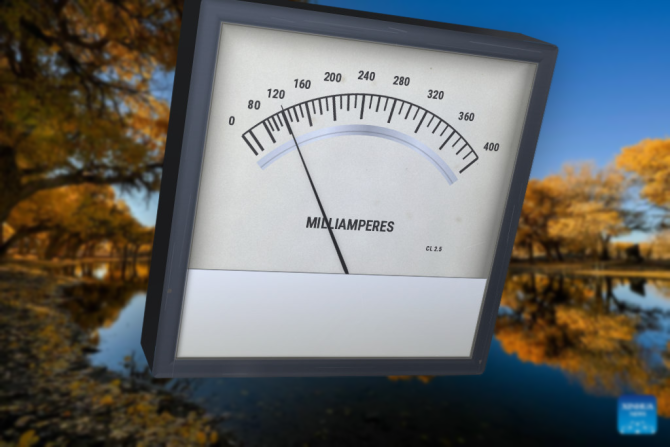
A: 120 mA
